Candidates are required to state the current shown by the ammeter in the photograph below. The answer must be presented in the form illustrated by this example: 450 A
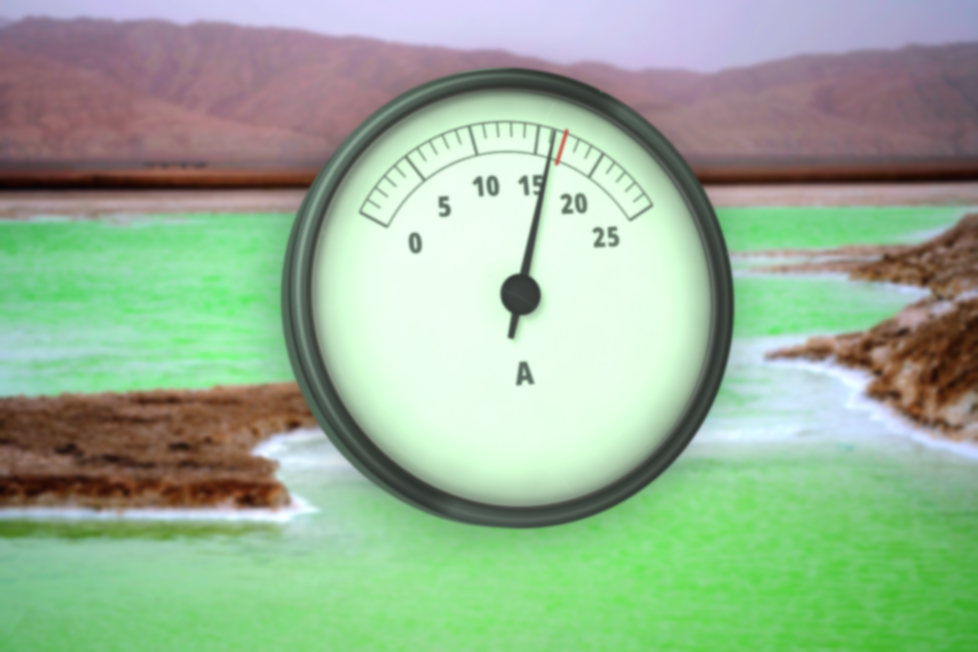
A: 16 A
